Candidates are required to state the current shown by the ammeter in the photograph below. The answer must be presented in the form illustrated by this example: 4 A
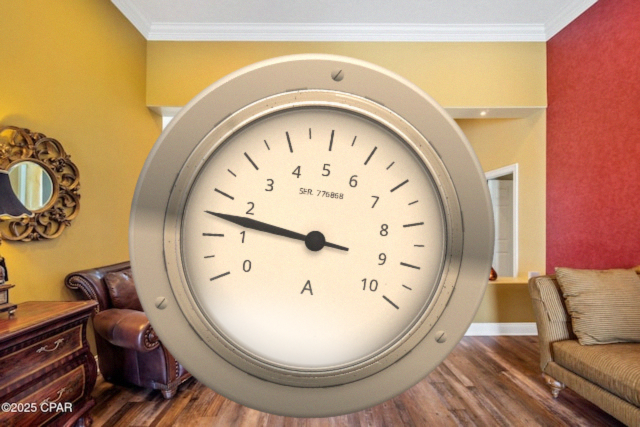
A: 1.5 A
